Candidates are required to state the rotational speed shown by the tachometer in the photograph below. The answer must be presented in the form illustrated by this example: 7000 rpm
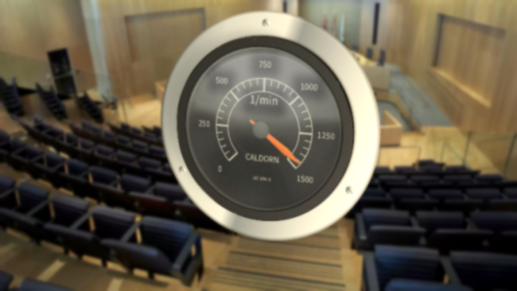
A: 1450 rpm
